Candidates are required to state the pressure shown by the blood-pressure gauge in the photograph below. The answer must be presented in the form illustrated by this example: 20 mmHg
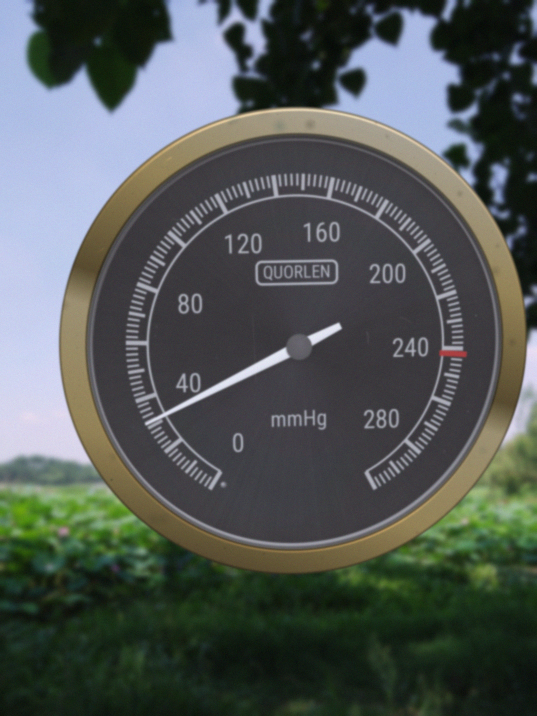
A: 32 mmHg
